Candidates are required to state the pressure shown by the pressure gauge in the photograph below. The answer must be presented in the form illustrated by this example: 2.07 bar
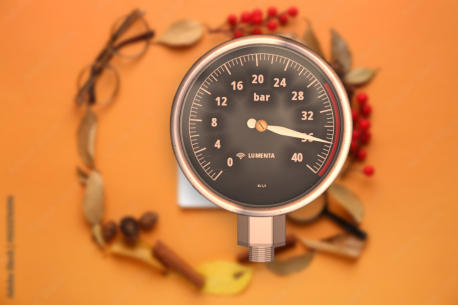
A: 36 bar
